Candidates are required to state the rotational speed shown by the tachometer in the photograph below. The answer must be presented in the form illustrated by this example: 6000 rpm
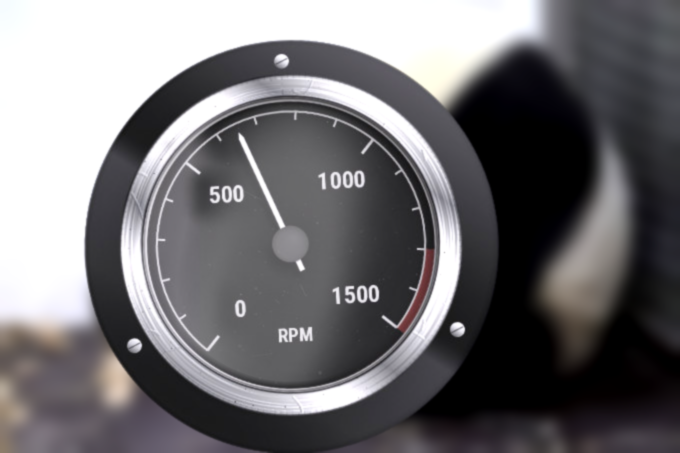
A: 650 rpm
